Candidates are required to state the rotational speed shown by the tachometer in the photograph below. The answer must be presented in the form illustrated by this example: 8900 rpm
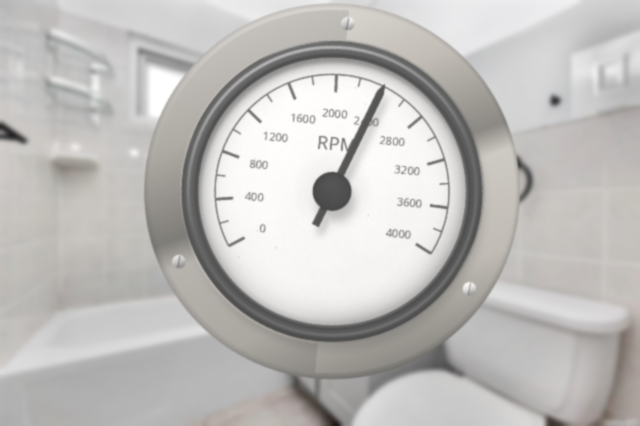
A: 2400 rpm
